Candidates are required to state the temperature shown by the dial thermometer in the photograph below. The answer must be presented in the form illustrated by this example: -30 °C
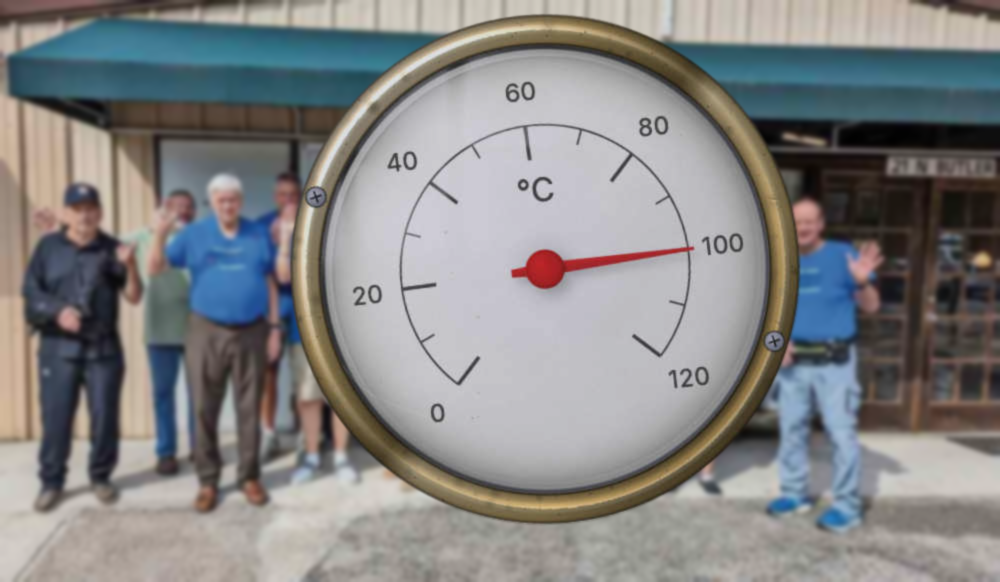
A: 100 °C
